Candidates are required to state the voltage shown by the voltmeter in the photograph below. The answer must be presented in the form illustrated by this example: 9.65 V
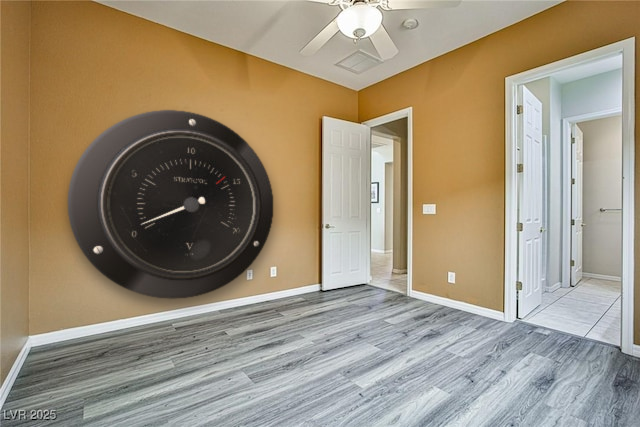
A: 0.5 V
